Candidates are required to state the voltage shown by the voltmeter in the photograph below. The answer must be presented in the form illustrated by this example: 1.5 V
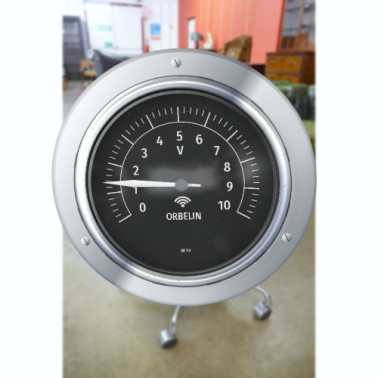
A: 1.4 V
